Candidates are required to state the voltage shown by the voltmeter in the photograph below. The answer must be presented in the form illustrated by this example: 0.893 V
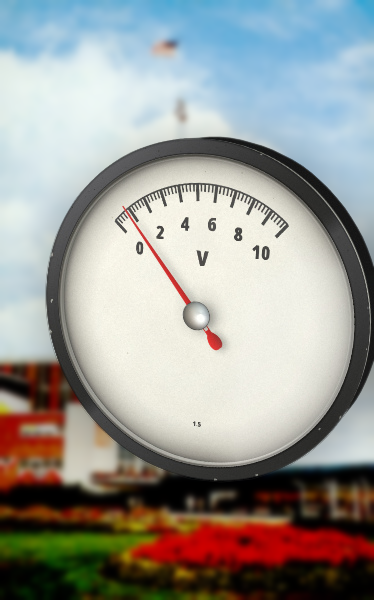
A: 1 V
